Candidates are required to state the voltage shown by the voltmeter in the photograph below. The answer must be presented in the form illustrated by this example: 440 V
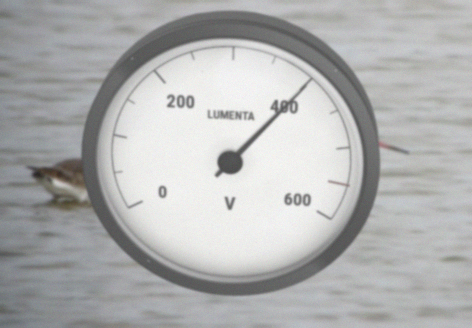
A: 400 V
